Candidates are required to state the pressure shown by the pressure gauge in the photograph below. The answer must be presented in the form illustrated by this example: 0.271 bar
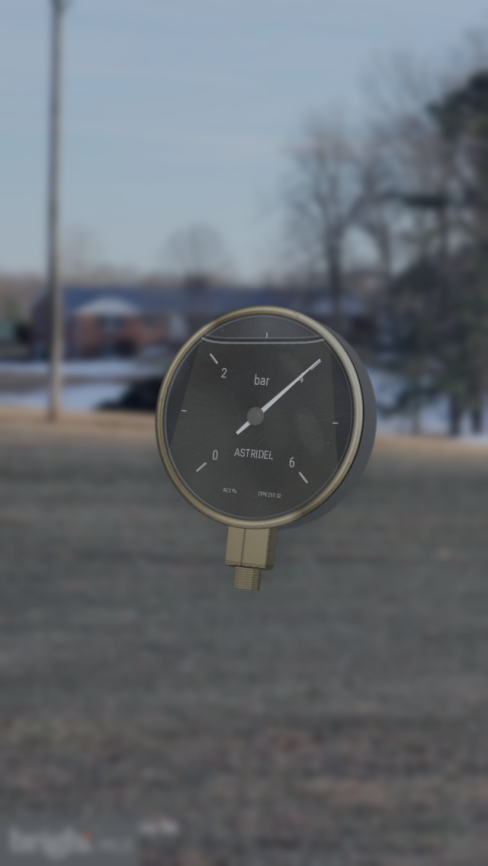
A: 4 bar
